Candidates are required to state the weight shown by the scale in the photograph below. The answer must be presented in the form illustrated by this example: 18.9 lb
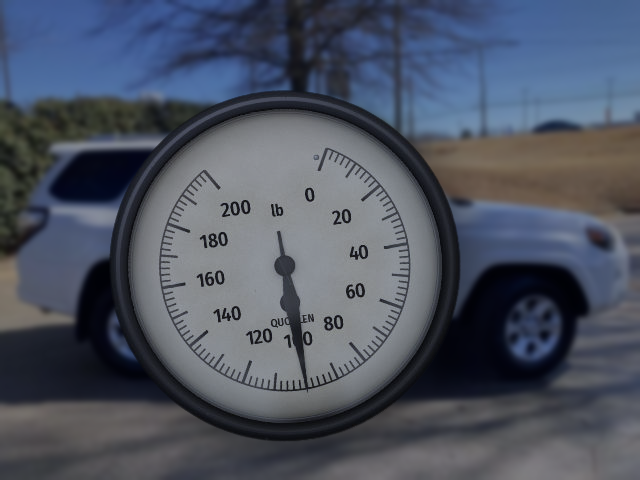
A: 100 lb
